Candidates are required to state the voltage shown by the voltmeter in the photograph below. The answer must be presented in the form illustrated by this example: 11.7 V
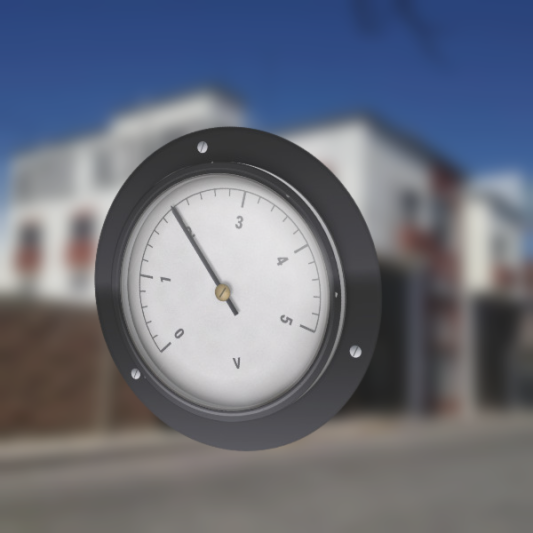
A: 2 V
